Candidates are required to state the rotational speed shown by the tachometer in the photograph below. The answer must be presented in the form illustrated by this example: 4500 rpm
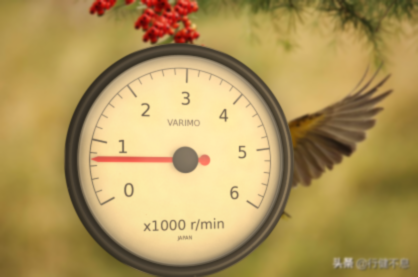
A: 700 rpm
